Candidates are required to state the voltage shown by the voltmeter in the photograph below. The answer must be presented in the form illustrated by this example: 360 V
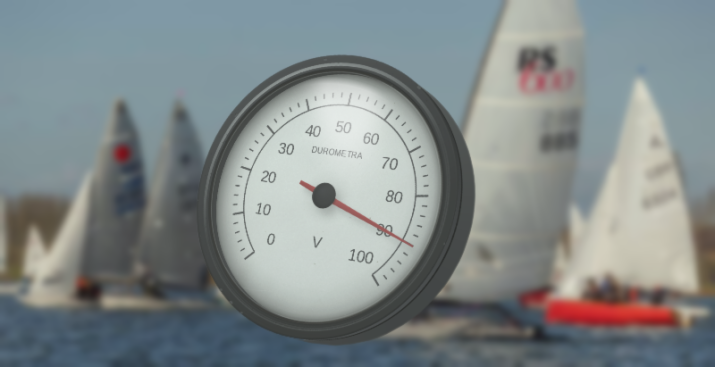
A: 90 V
